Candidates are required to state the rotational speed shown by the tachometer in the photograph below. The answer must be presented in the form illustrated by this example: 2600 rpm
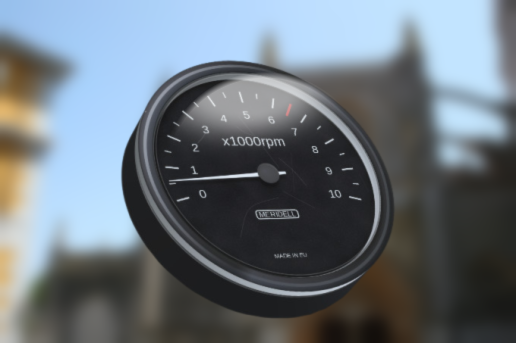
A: 500 rpm
